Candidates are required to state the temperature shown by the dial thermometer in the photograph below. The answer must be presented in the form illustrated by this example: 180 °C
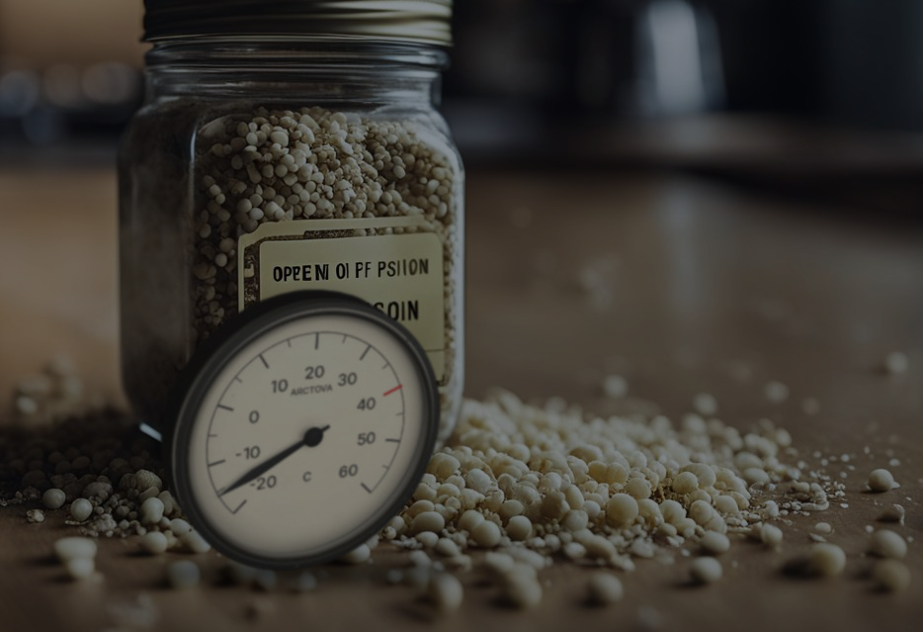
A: -15 °C
